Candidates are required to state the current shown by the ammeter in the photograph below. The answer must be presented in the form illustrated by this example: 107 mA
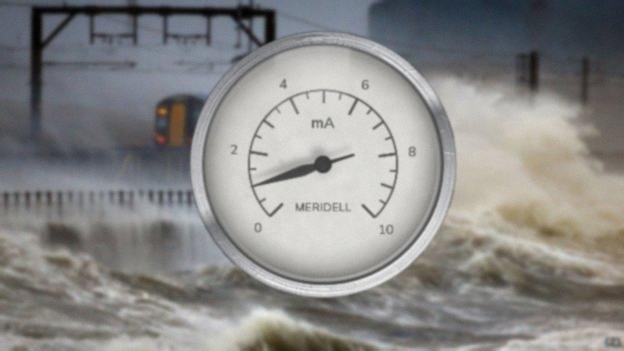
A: 1 mA
